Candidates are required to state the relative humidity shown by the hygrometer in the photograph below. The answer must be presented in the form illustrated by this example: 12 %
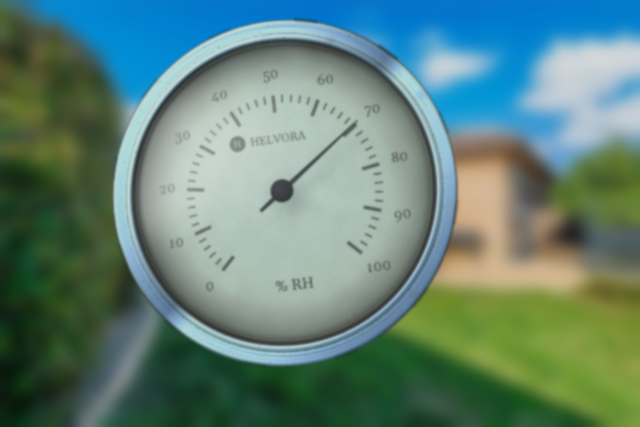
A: 70 %
